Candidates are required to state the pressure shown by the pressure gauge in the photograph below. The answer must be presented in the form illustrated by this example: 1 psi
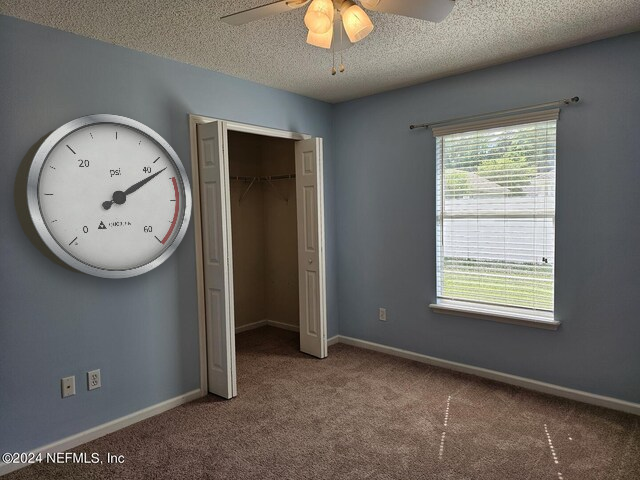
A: 42.5 psi
